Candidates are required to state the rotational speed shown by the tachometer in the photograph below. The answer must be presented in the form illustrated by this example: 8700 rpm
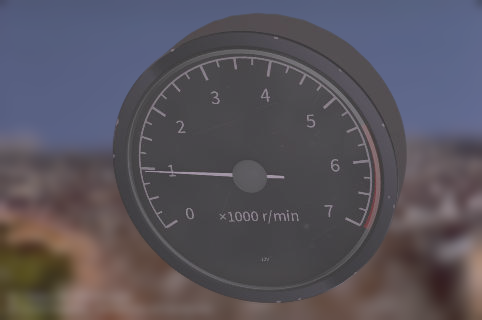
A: 1000 rpm
